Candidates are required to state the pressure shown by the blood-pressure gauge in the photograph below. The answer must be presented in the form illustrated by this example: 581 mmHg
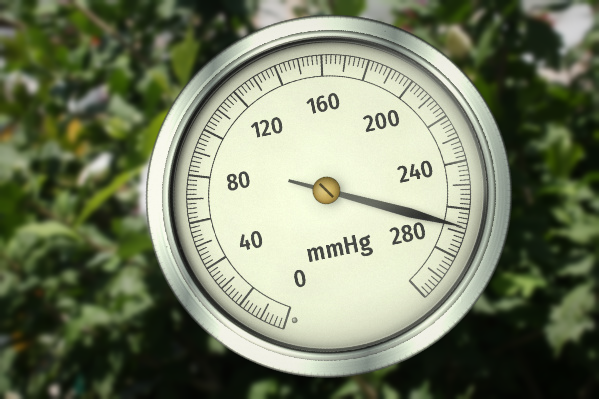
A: 268 mmHg
